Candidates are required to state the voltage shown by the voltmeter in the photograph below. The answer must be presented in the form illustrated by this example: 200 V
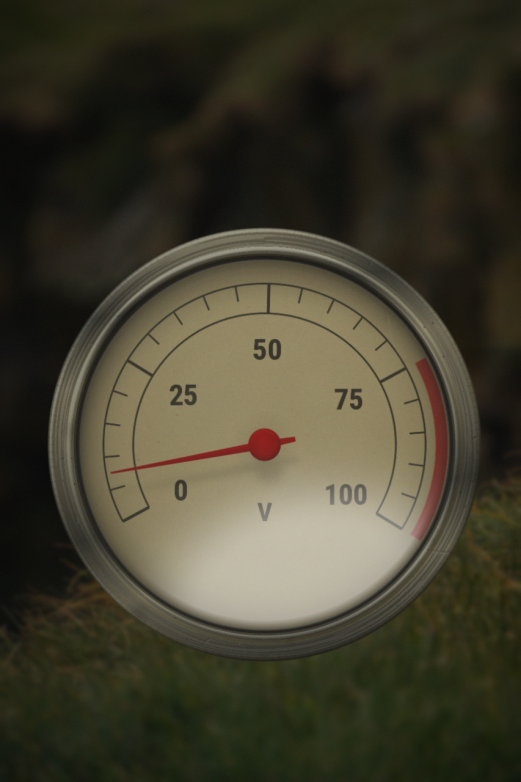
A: 7.5 V
